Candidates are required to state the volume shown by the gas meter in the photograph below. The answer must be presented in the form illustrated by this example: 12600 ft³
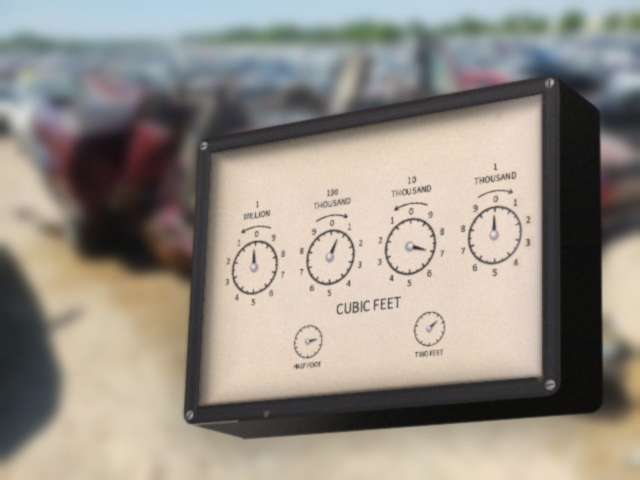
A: 7000 ft³
